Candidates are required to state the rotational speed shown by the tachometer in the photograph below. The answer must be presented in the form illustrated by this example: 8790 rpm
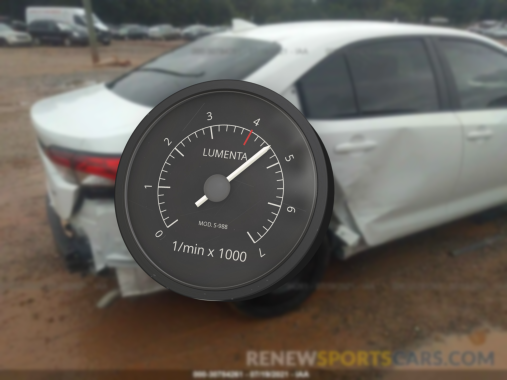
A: 4600 rpm
